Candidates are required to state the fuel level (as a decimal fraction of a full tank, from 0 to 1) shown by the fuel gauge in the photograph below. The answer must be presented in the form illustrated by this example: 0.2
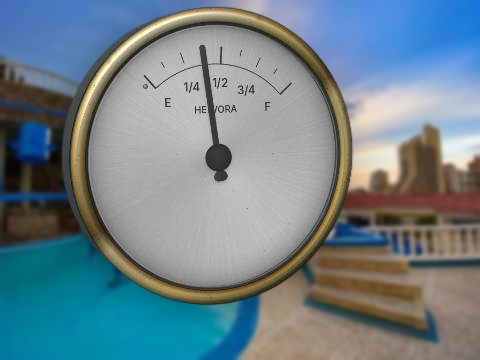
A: 0.375
